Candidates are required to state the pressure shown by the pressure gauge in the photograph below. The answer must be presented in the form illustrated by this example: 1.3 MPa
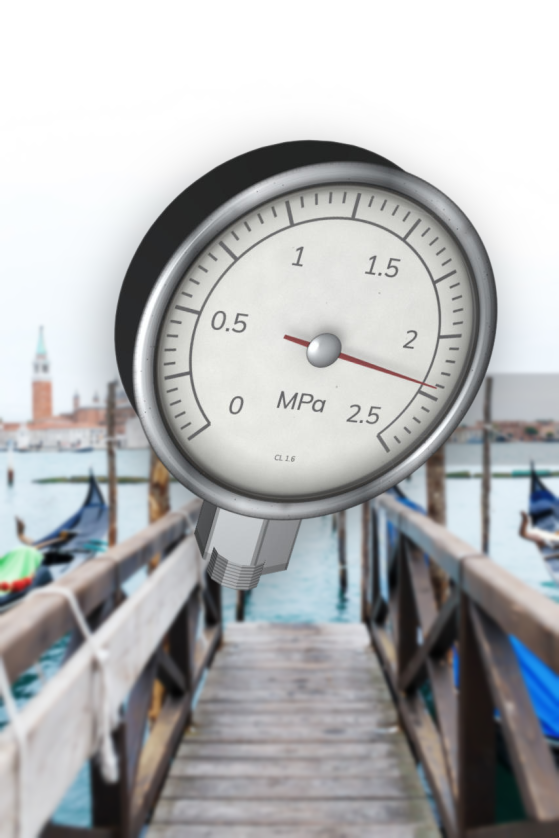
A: 2.2 MPa
